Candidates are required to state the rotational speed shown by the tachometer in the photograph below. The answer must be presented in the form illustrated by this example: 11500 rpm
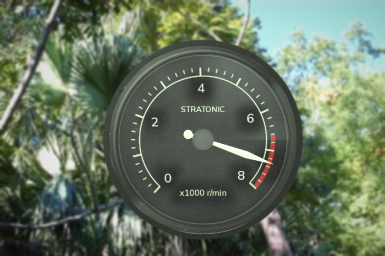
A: 7300 rpm
